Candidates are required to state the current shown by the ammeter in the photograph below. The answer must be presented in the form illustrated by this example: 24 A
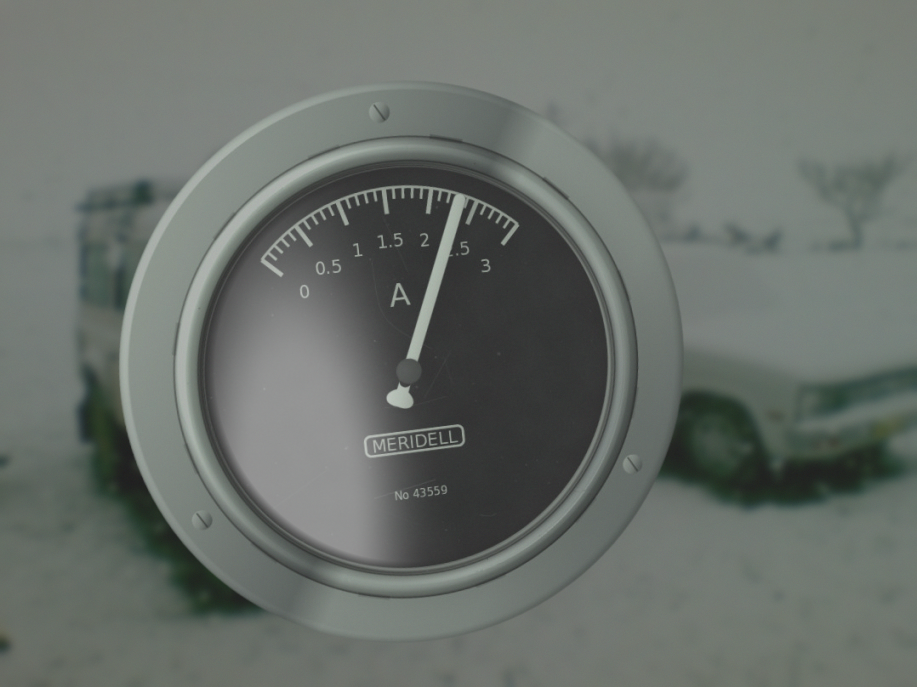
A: 2.3 A
